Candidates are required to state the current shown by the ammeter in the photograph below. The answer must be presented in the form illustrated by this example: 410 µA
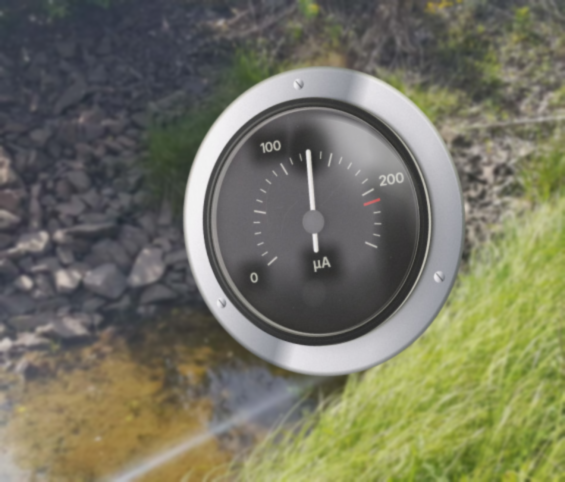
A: 130 µA
